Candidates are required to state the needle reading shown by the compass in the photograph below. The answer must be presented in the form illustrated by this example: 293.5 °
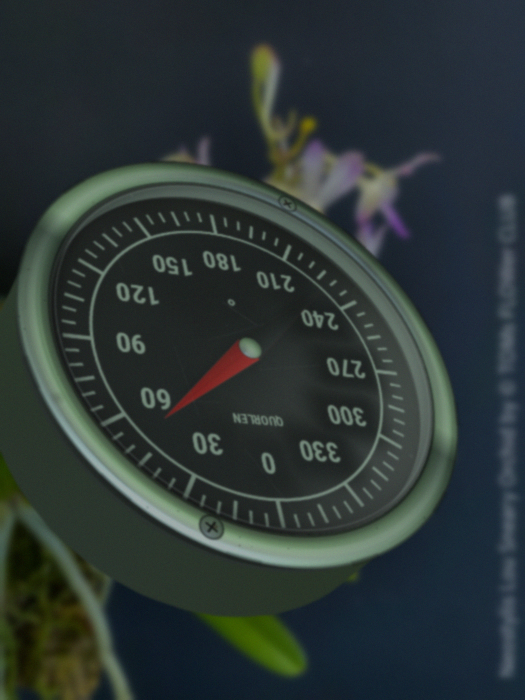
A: 50 °
